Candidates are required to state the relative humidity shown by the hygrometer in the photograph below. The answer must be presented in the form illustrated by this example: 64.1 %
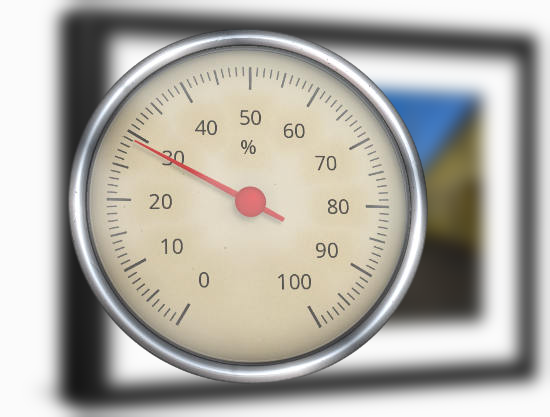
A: 29 %
